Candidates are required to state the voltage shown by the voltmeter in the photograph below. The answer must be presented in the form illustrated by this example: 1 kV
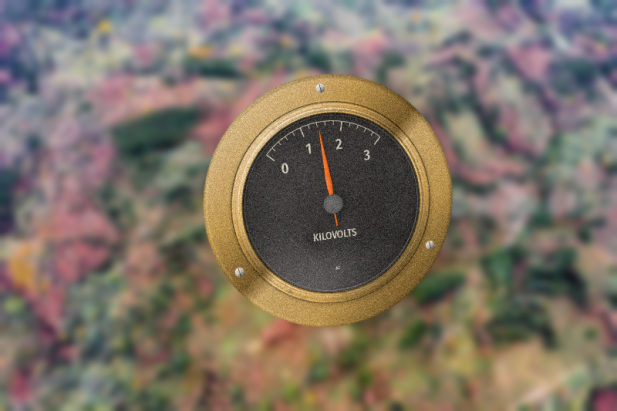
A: 1.4 kV
